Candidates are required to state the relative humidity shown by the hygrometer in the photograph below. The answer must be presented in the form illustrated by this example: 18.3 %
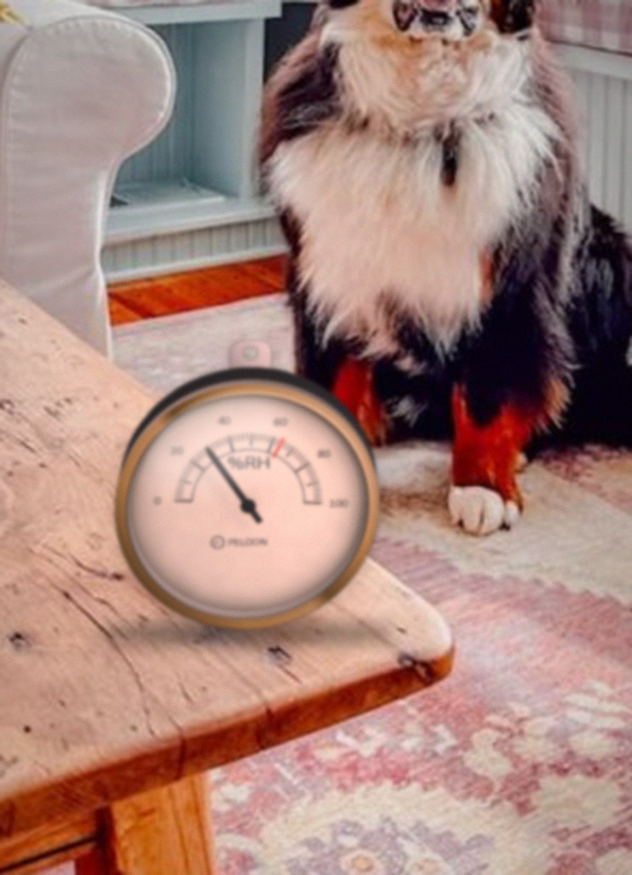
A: 30 %
